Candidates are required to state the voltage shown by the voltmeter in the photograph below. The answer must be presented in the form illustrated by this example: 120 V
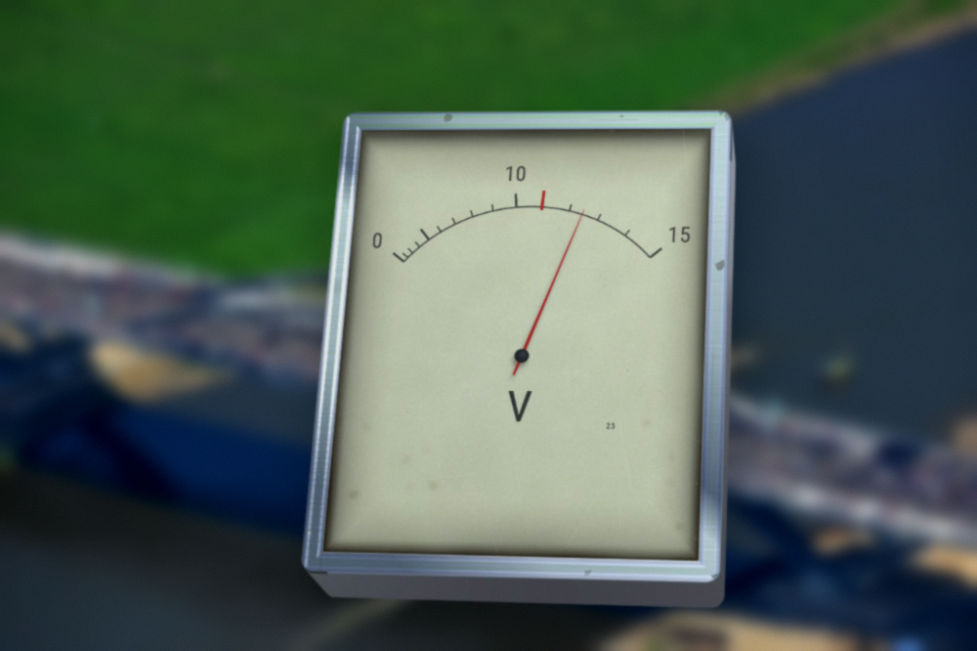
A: 12.5 V
